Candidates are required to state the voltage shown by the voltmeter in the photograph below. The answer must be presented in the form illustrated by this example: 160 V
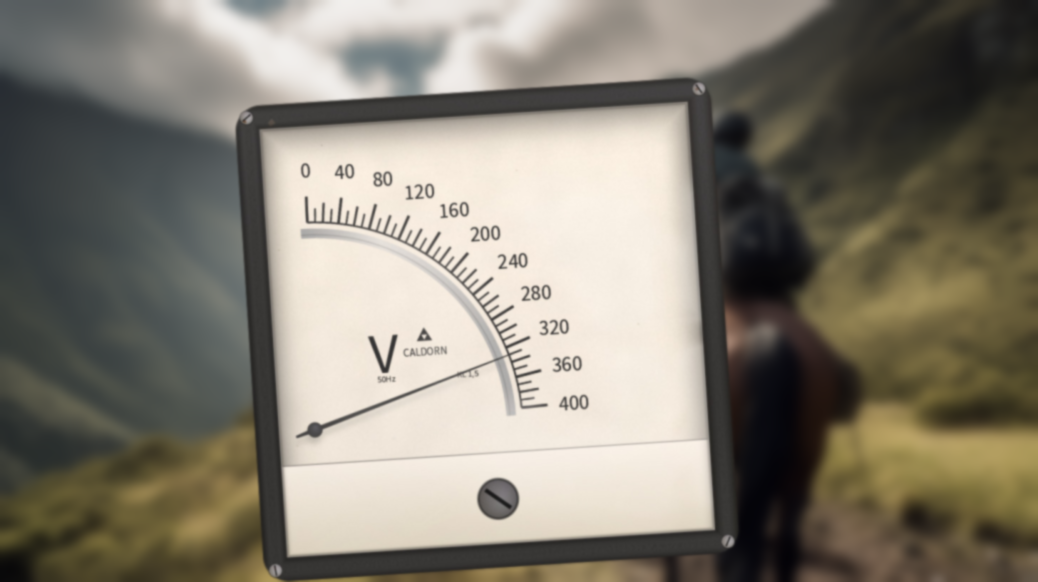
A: 330 V
